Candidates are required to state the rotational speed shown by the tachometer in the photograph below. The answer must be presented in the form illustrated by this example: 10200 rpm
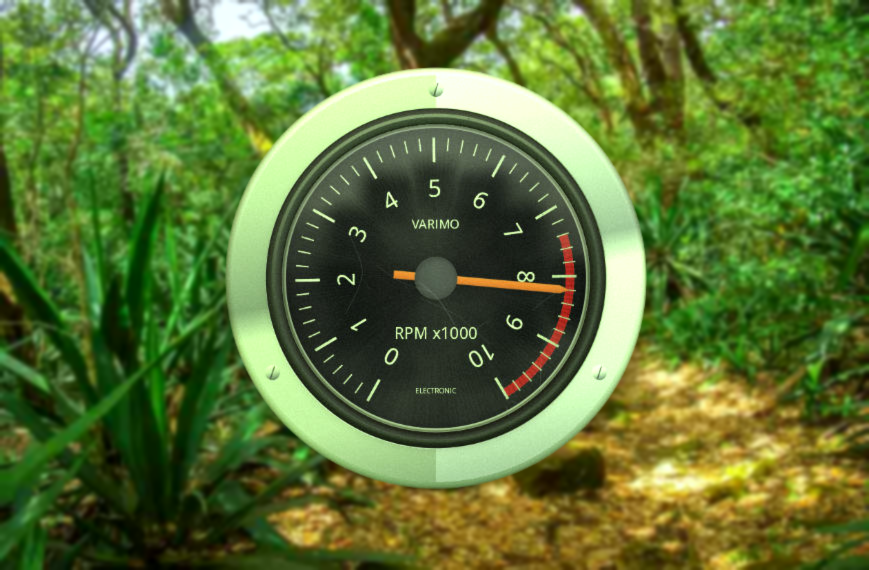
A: 8200 rpm
